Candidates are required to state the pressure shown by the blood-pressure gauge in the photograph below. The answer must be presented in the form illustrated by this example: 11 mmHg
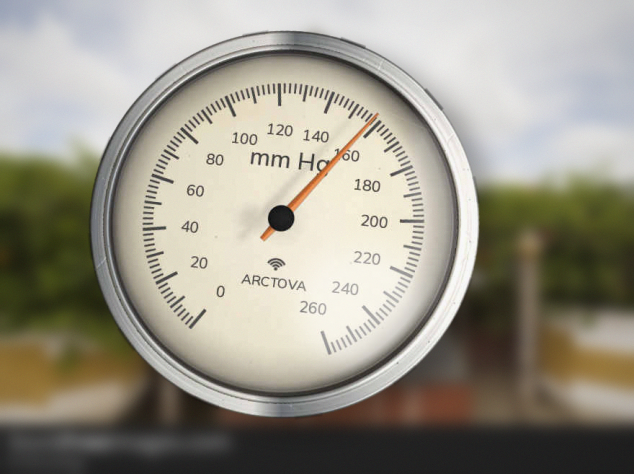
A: 158 mmHg
